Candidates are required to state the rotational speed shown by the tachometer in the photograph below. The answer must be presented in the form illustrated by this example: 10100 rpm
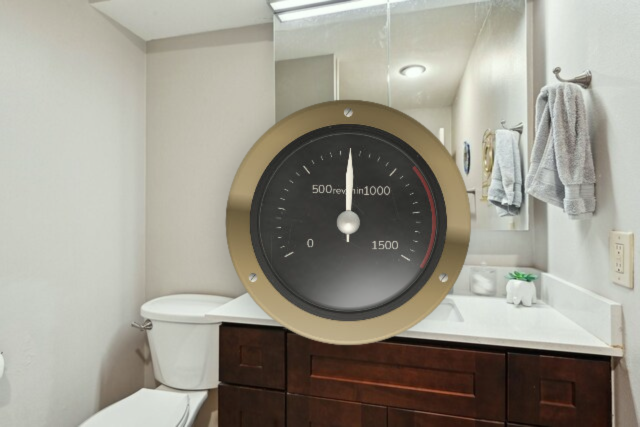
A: 750 rpm
